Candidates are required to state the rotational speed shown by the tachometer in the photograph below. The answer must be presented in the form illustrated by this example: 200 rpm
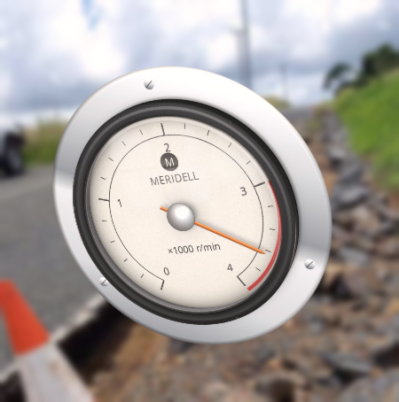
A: 3600 rpm
